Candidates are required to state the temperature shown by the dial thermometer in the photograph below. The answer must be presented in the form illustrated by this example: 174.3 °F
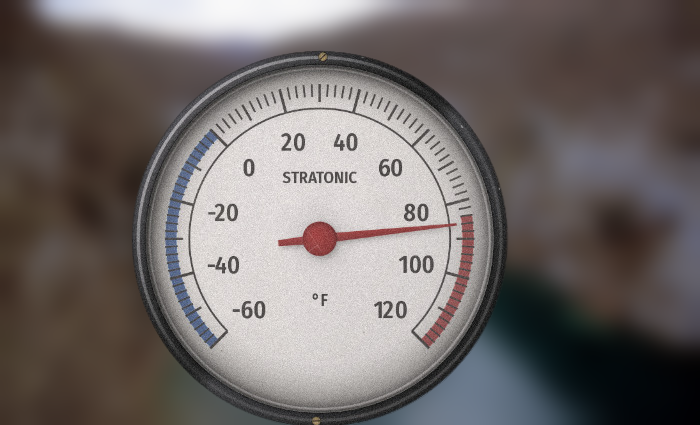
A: 86 °F
